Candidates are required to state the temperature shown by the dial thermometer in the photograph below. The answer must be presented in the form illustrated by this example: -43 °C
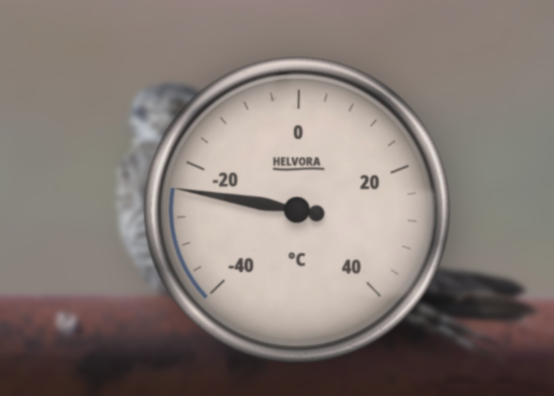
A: -24 °C
